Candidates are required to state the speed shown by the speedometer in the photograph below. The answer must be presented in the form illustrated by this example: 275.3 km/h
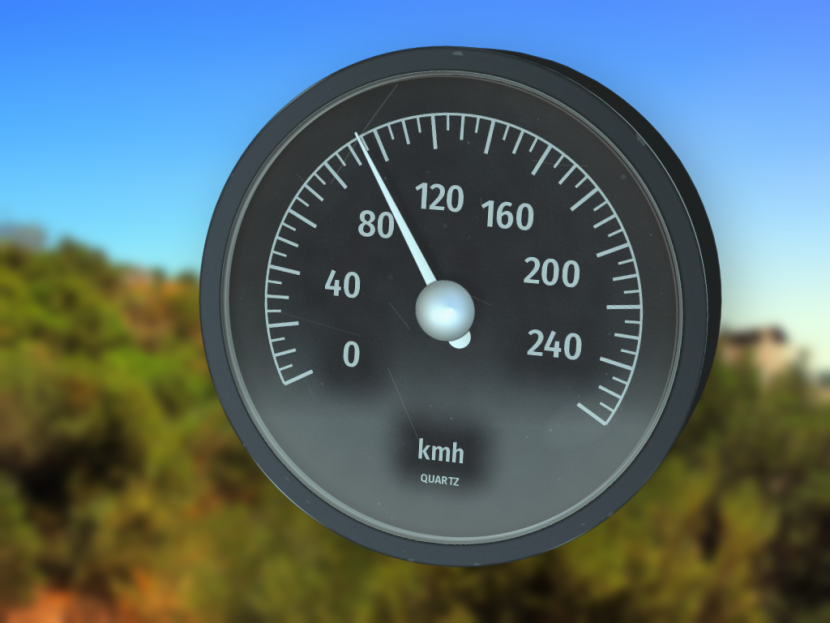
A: 95 km/h
